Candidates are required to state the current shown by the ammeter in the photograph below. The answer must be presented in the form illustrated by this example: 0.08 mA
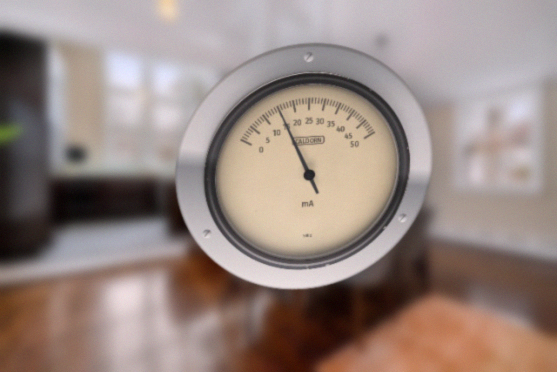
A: 15 mA
